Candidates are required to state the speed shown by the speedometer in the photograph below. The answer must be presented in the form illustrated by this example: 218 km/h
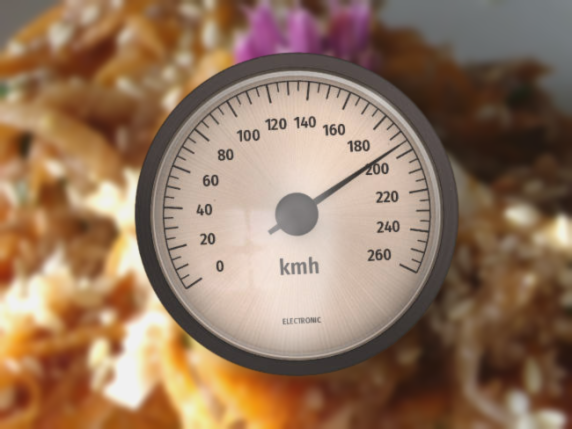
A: 195 km/h
